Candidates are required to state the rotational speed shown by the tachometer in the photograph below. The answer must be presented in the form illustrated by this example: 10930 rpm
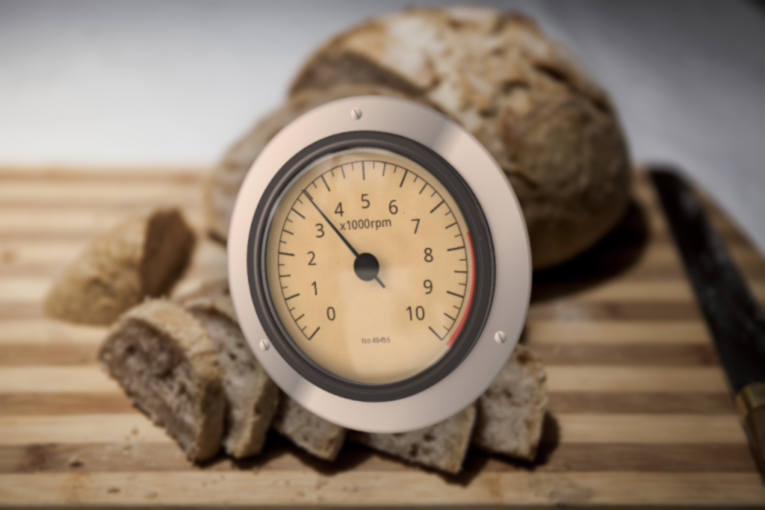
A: 3500 rpm
